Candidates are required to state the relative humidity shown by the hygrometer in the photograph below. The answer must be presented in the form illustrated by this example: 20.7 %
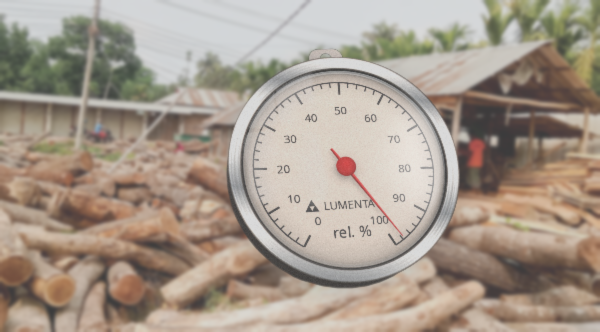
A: 98 %
